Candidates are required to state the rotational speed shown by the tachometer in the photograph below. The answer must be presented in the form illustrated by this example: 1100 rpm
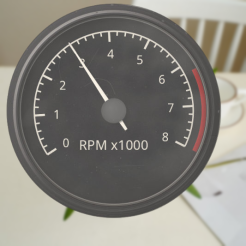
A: 3000 rpm
